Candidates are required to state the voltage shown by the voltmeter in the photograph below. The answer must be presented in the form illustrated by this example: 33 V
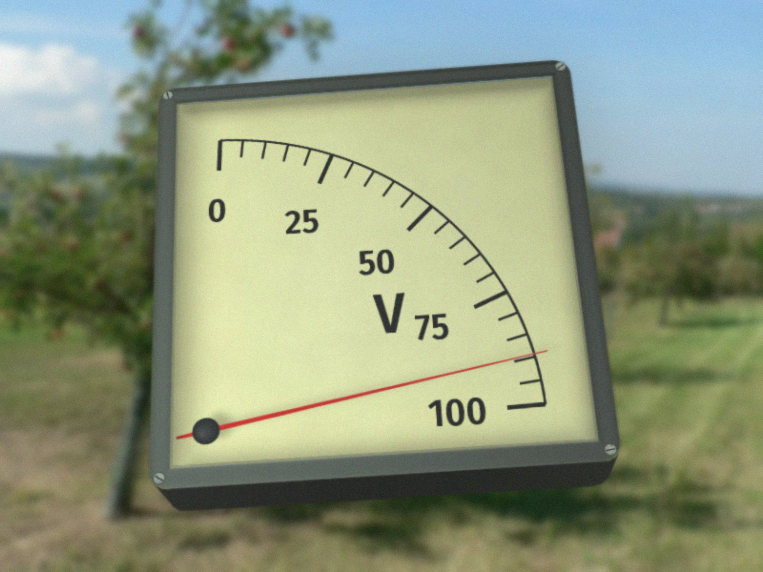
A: 90 V
